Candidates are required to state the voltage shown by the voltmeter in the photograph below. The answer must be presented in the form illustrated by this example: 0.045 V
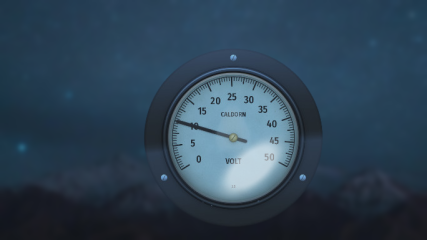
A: 10 V
